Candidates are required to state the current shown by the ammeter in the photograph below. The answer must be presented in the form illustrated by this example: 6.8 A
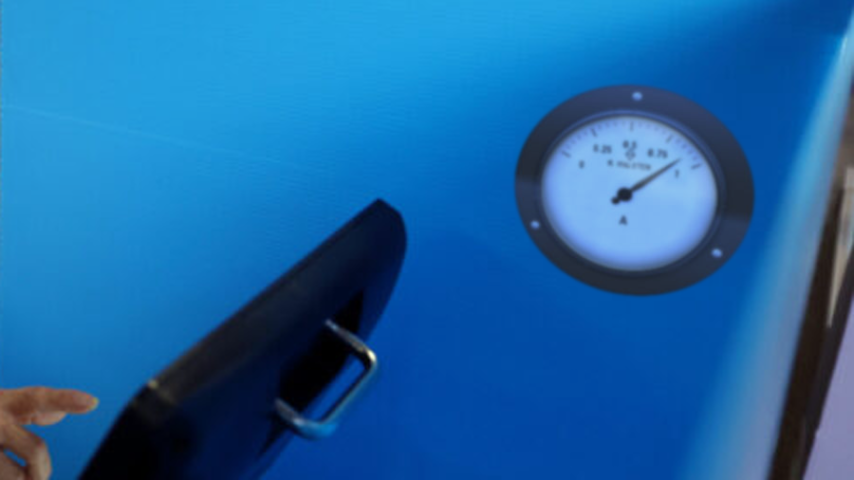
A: 0.9 A
